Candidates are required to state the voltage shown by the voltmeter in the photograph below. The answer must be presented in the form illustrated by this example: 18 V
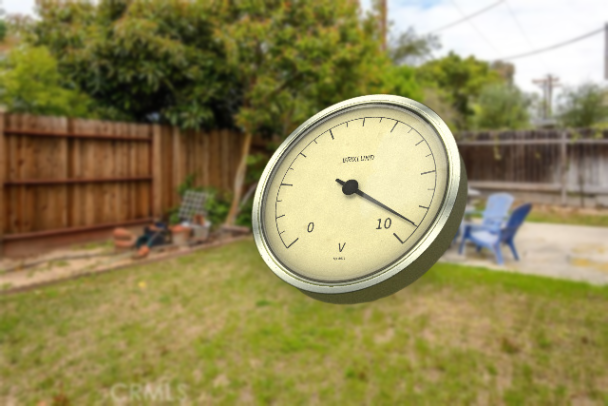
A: 9.5 V
